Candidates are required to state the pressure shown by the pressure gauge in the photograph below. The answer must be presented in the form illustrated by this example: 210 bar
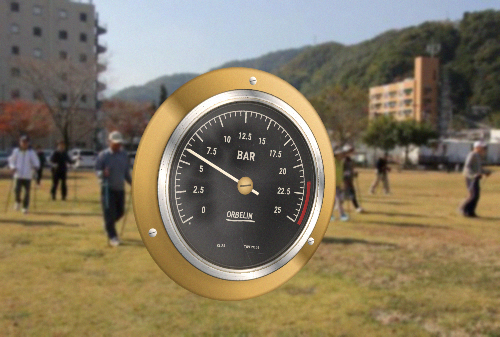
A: 6 bar
